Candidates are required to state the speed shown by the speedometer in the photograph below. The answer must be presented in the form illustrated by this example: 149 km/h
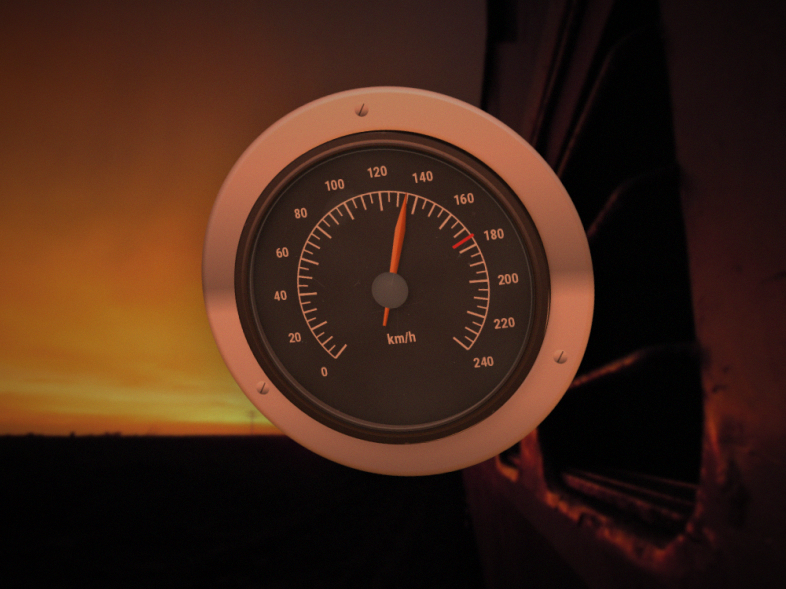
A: 135 km/h
